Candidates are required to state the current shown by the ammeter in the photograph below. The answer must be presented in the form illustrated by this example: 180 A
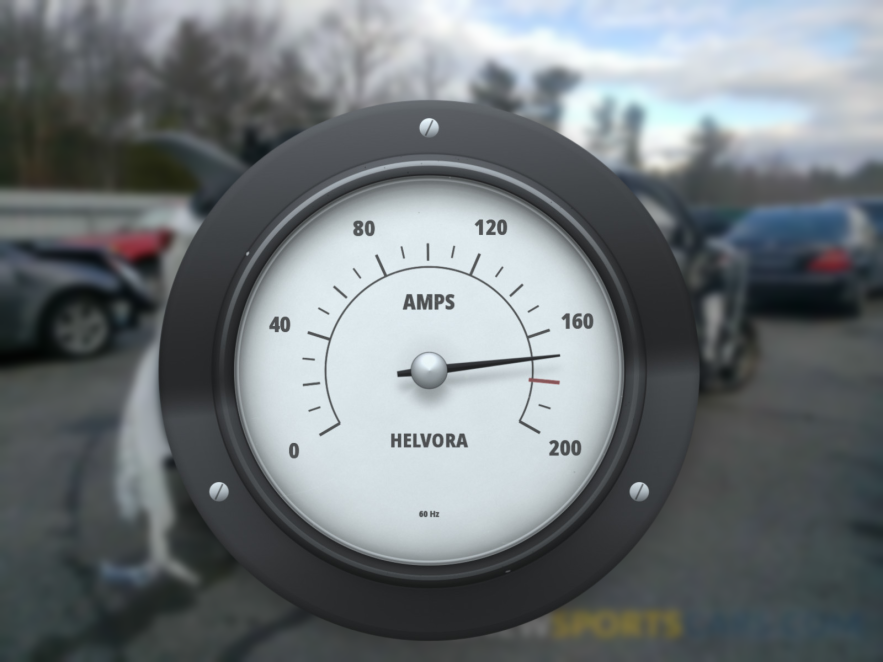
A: 170 A
